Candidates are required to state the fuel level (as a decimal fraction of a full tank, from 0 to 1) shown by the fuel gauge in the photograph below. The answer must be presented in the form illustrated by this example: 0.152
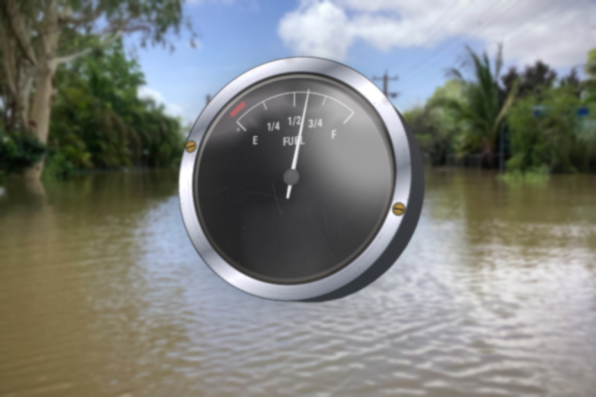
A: 0.625
